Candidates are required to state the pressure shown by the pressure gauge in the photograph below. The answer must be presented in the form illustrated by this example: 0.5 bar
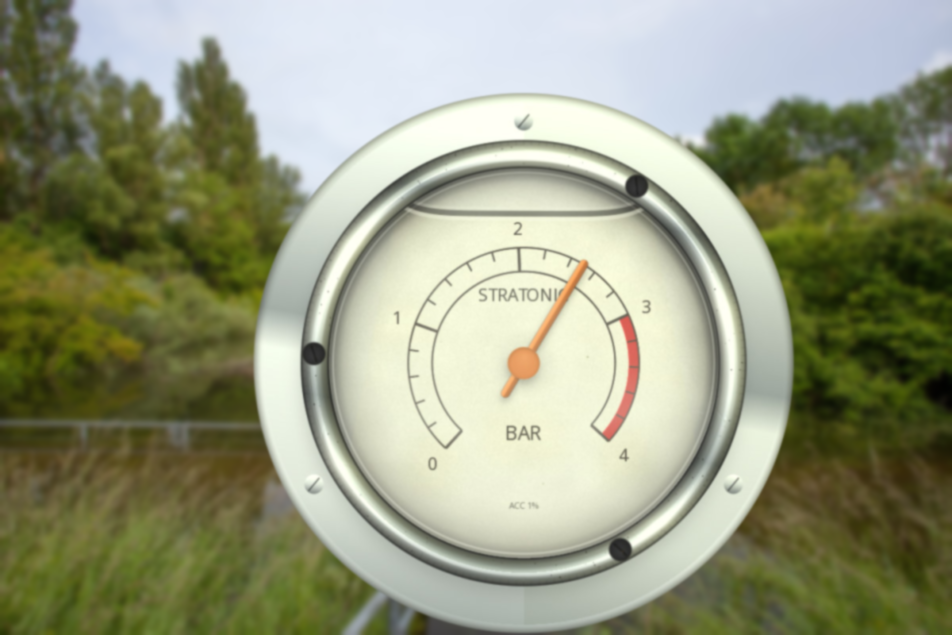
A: 2.5 bar
